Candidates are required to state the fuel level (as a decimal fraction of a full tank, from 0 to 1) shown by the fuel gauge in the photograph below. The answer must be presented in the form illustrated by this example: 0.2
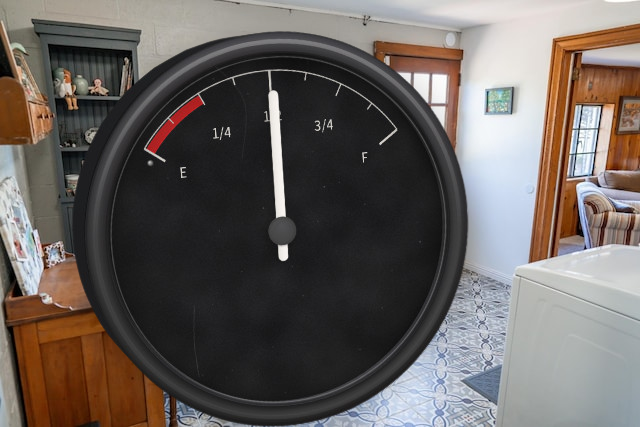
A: 0.5
